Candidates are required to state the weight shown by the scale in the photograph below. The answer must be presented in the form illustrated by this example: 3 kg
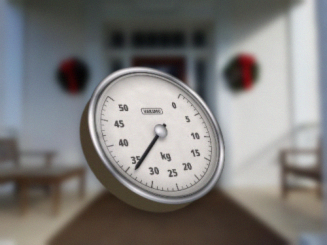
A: 34 kg
